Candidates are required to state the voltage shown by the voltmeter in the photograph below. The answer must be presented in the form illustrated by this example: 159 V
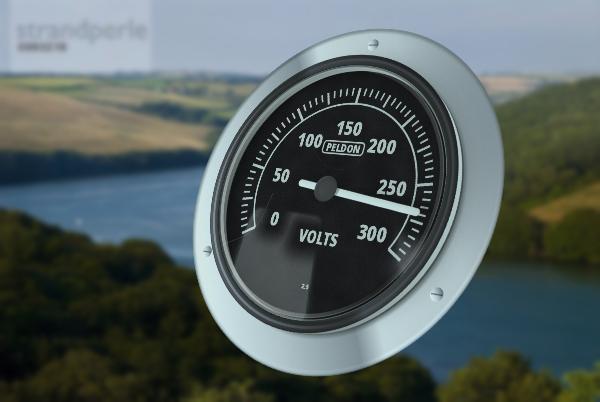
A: 270 V
